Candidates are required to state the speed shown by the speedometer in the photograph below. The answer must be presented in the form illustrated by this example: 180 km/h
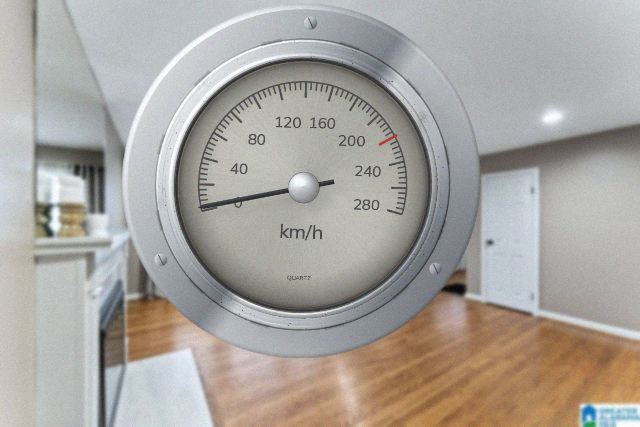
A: 4 km/h
